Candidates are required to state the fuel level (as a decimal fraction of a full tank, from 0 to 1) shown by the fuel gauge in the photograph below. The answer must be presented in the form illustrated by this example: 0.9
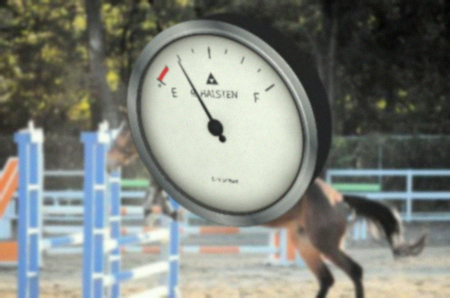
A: 0.25
